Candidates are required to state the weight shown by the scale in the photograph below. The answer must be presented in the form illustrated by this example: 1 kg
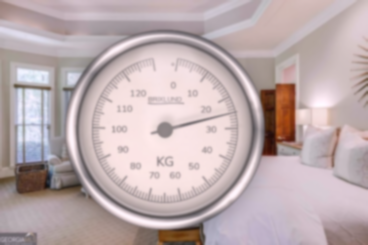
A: 25 kg
